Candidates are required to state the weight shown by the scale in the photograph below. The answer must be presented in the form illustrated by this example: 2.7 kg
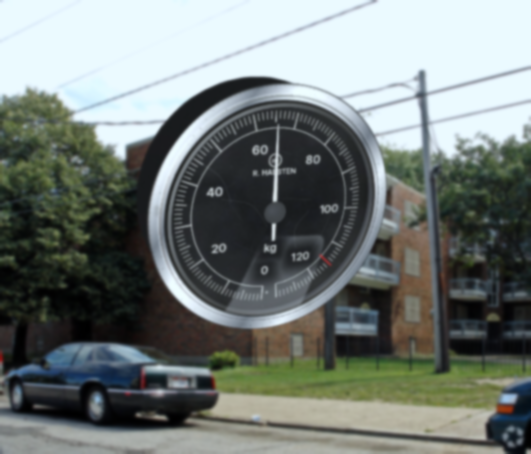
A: 65 kg
